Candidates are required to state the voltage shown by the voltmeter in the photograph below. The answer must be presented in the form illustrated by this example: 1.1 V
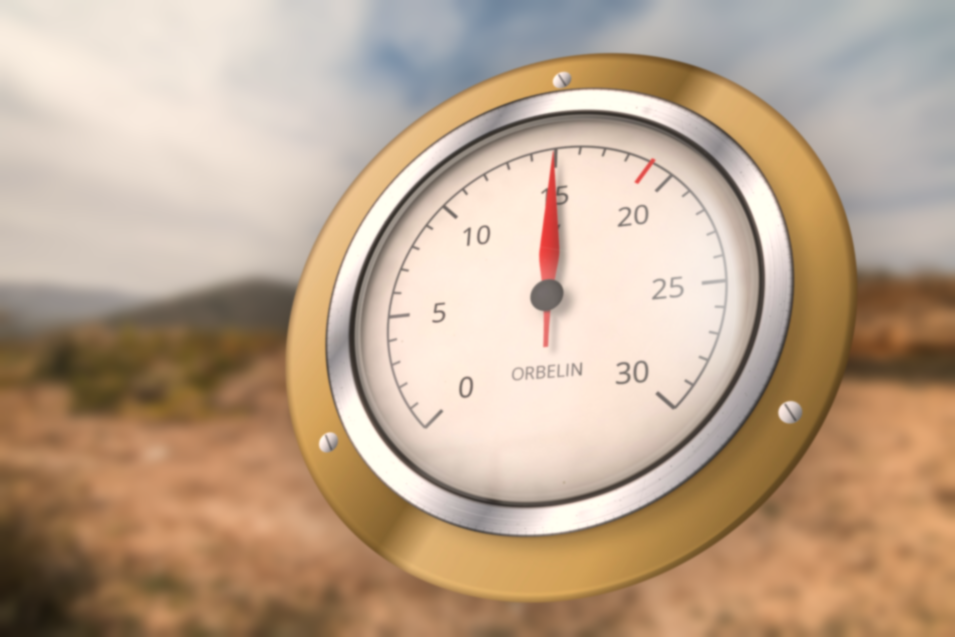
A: 15 V
